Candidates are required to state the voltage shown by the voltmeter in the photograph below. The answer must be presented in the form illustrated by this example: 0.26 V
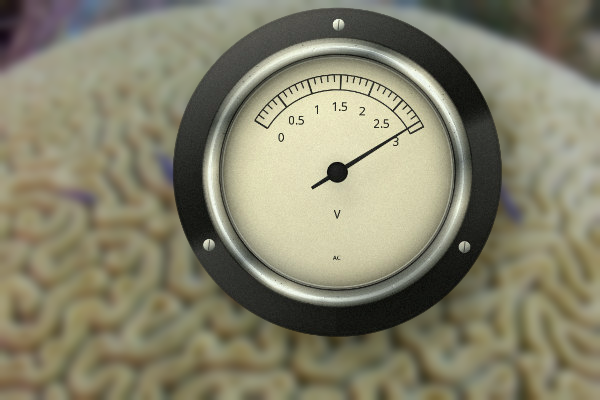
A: 2.9 V
